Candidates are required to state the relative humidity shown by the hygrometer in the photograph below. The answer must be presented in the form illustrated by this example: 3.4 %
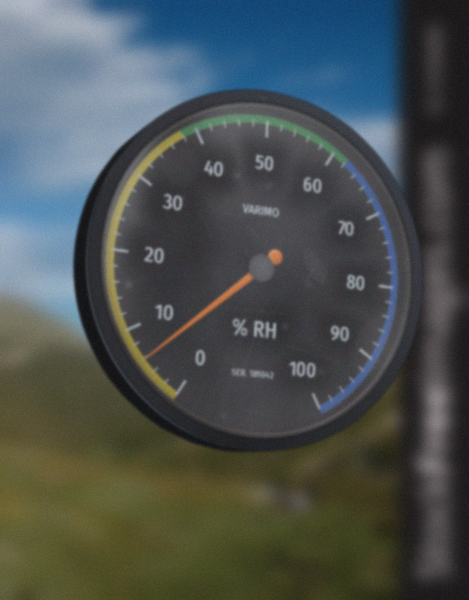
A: 6 %
